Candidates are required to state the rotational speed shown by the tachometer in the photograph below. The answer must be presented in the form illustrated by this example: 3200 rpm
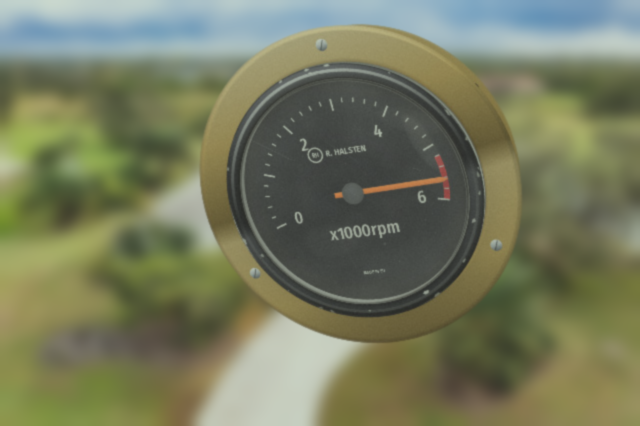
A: 5600 rpm
